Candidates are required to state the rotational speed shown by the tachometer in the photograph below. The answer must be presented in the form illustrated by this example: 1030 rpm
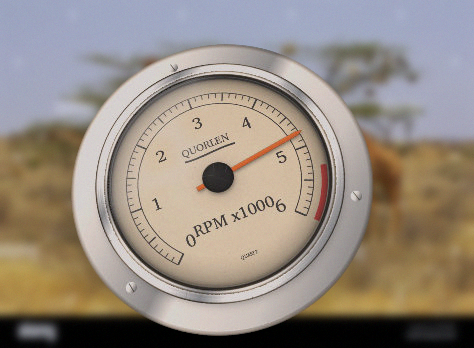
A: 4800 rpm
